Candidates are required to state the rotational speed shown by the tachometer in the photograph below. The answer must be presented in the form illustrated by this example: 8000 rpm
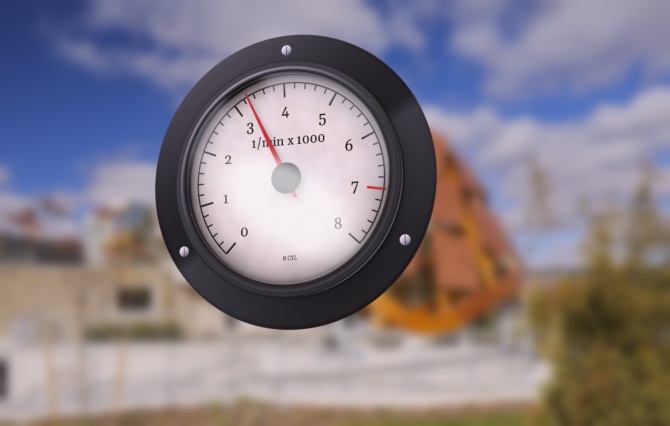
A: 3300 rpm
